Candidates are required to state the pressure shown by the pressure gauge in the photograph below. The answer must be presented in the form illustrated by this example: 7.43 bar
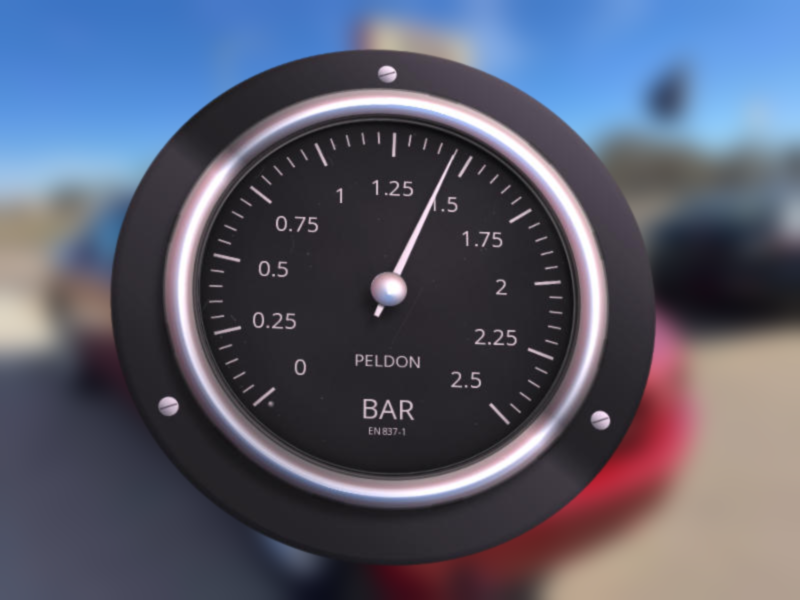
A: 1.45 bar
